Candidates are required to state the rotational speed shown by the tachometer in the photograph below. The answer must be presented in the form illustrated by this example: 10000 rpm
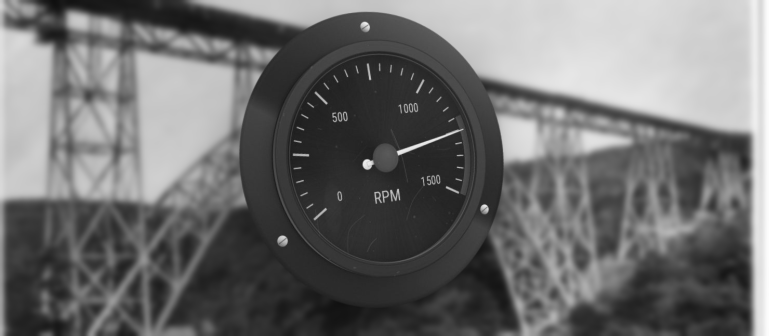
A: 1250 rpm
